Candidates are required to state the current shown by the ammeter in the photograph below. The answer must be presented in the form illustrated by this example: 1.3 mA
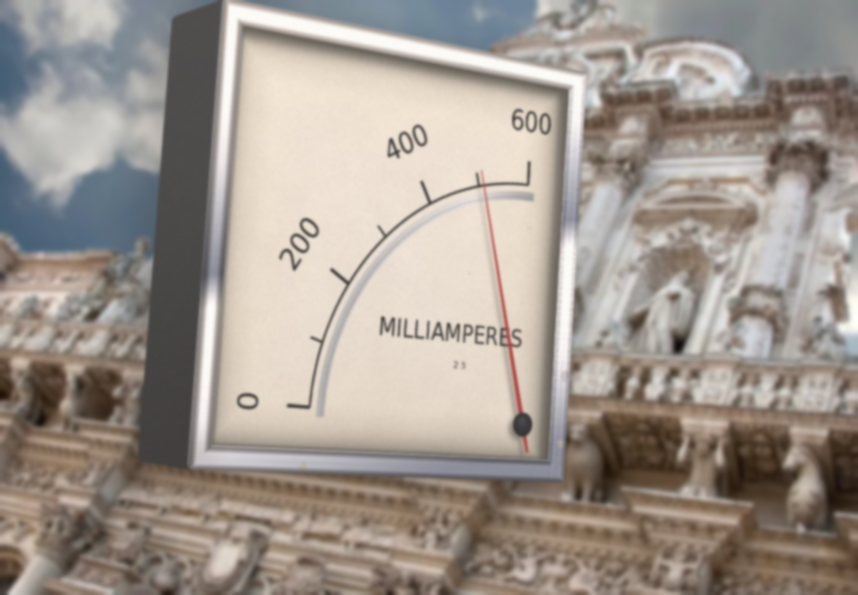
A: 500 mA
